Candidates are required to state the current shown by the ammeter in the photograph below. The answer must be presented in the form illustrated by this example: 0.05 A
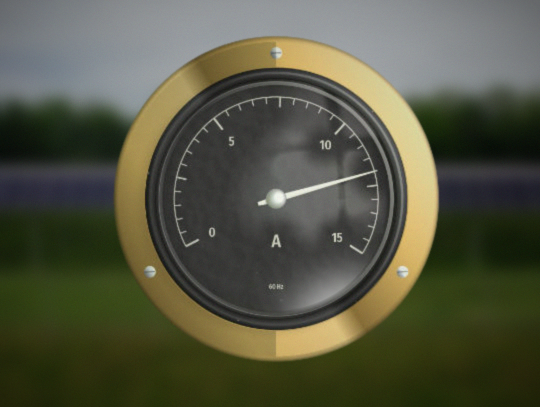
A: 12 A
